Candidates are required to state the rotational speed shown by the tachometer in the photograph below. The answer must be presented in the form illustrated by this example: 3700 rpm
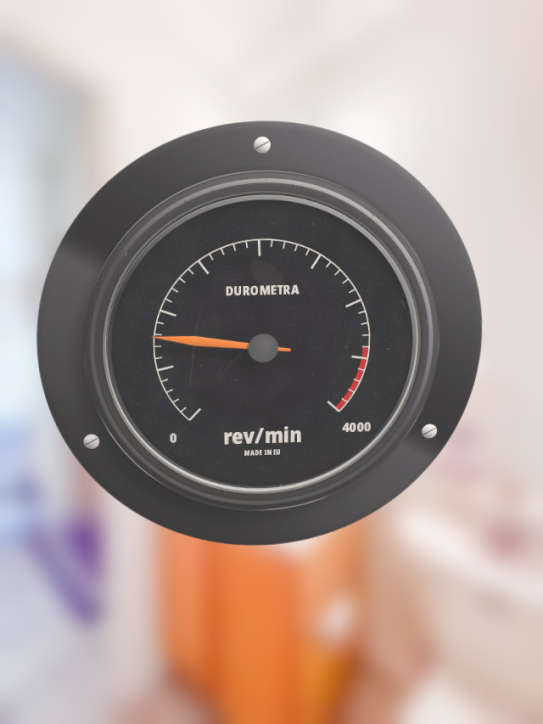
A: 800 rpm
